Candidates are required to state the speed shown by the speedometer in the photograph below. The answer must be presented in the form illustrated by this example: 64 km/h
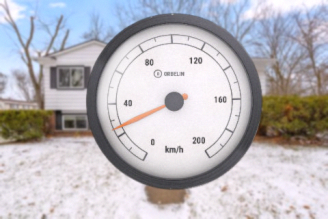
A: 25 km/h
